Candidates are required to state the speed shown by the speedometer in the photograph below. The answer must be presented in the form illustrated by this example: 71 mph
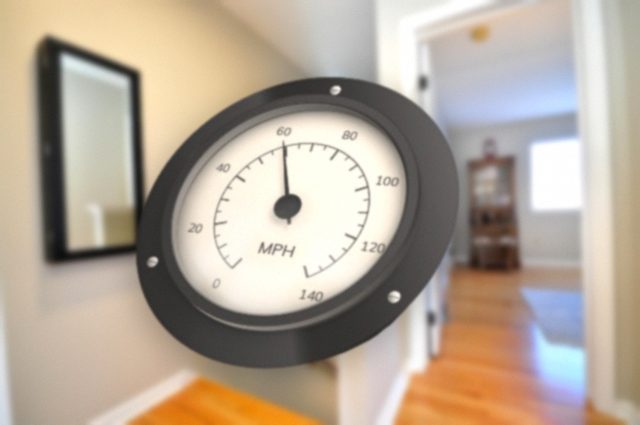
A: 60 mph
